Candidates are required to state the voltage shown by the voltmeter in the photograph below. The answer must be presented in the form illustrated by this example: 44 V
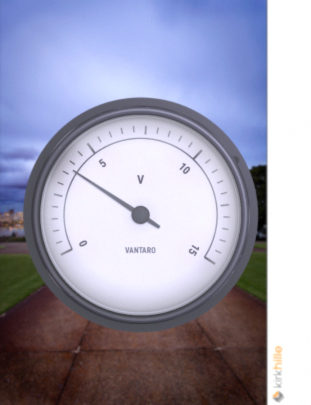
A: 3.75 V
